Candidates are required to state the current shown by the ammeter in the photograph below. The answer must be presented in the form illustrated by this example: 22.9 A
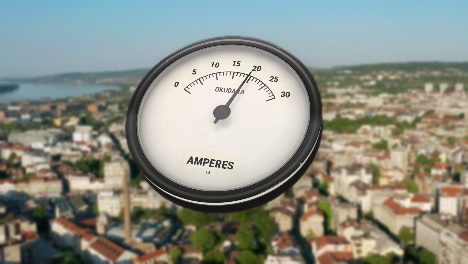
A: 20 A
